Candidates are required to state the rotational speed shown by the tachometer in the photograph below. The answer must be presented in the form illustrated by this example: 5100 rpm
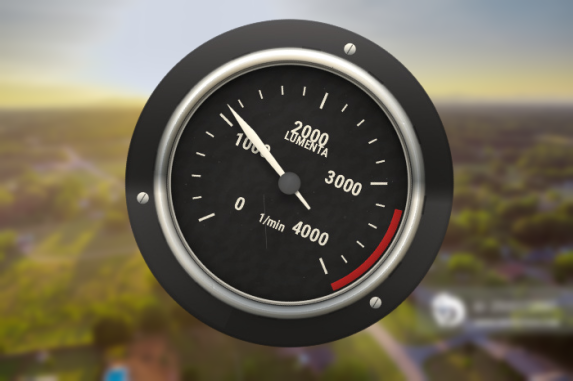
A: 1100 rpm
